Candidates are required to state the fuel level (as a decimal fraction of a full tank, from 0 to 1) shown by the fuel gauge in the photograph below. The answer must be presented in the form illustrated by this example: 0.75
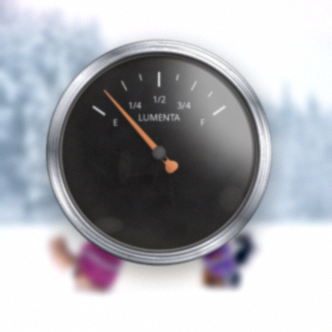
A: 0.125
